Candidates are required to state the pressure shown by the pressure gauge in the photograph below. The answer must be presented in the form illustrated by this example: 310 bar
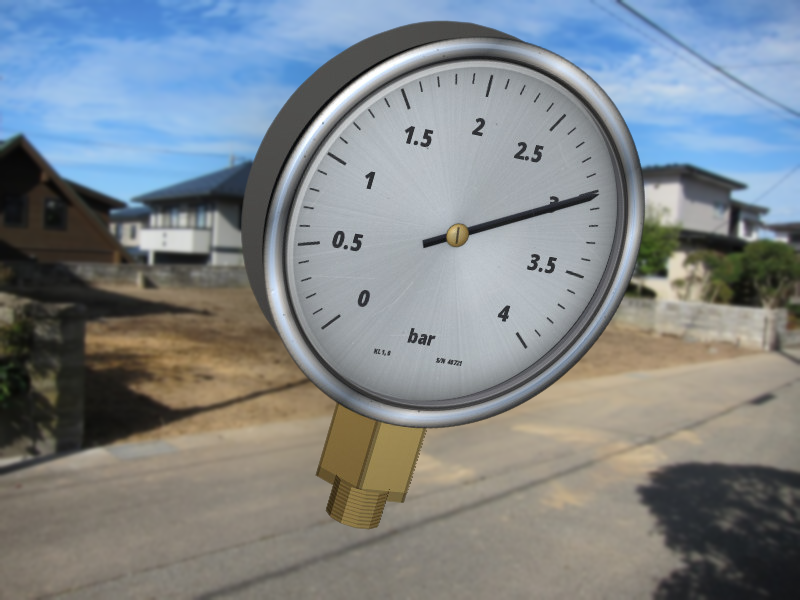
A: 3 bar
